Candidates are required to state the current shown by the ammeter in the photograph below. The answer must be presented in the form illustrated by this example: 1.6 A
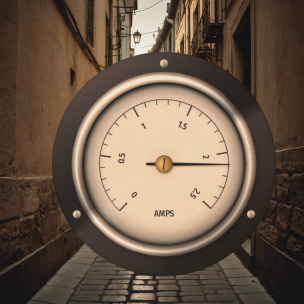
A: 2.1 A
